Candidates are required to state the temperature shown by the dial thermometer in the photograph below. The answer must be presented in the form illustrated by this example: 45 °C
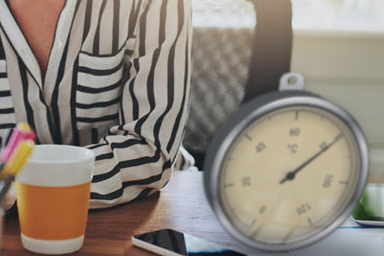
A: 80 °C
